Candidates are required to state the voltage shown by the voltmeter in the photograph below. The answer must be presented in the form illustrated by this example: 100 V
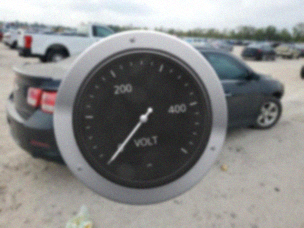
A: 0 V
